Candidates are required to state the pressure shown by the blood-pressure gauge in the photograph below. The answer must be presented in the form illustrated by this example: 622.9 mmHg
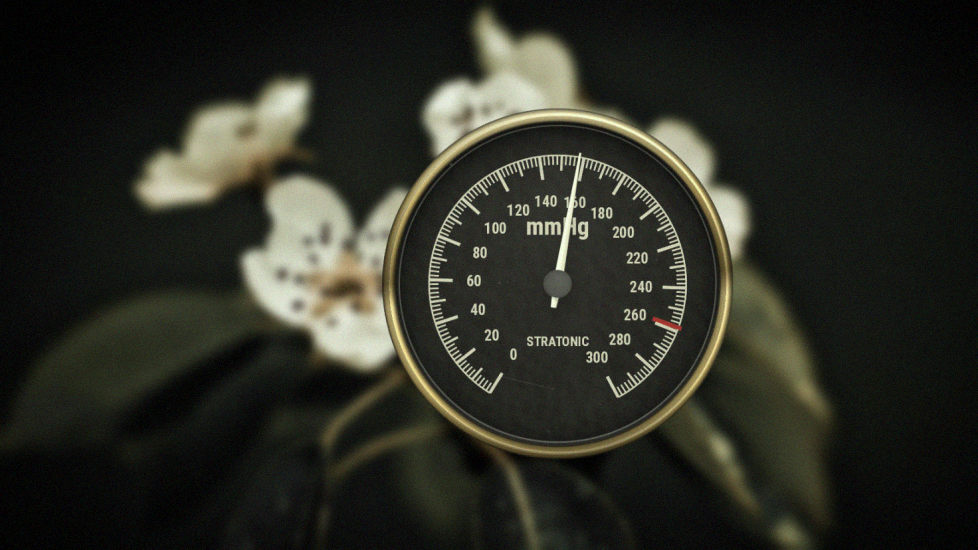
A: 158 mmHg
